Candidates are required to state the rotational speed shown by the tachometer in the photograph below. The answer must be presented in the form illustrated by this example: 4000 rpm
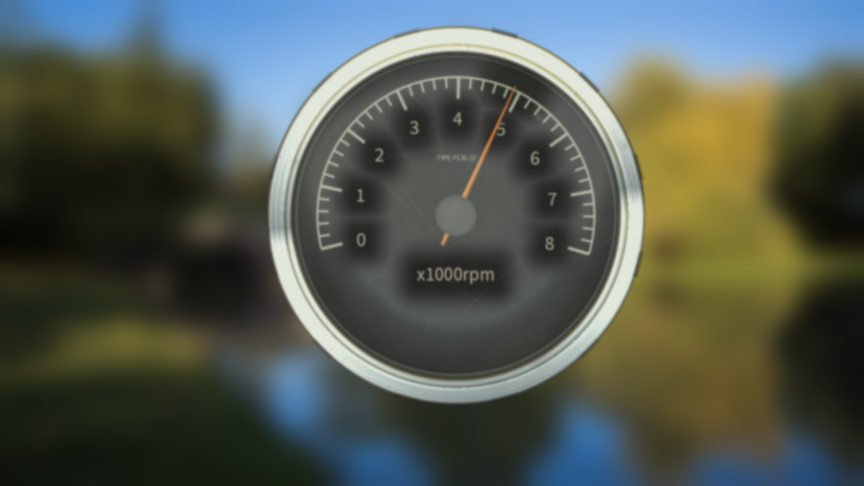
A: 4900 rpm
